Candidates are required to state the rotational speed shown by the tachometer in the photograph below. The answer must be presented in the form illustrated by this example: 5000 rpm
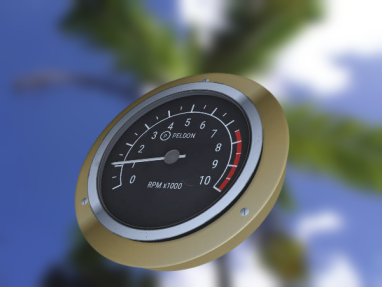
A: 1000 rpm
